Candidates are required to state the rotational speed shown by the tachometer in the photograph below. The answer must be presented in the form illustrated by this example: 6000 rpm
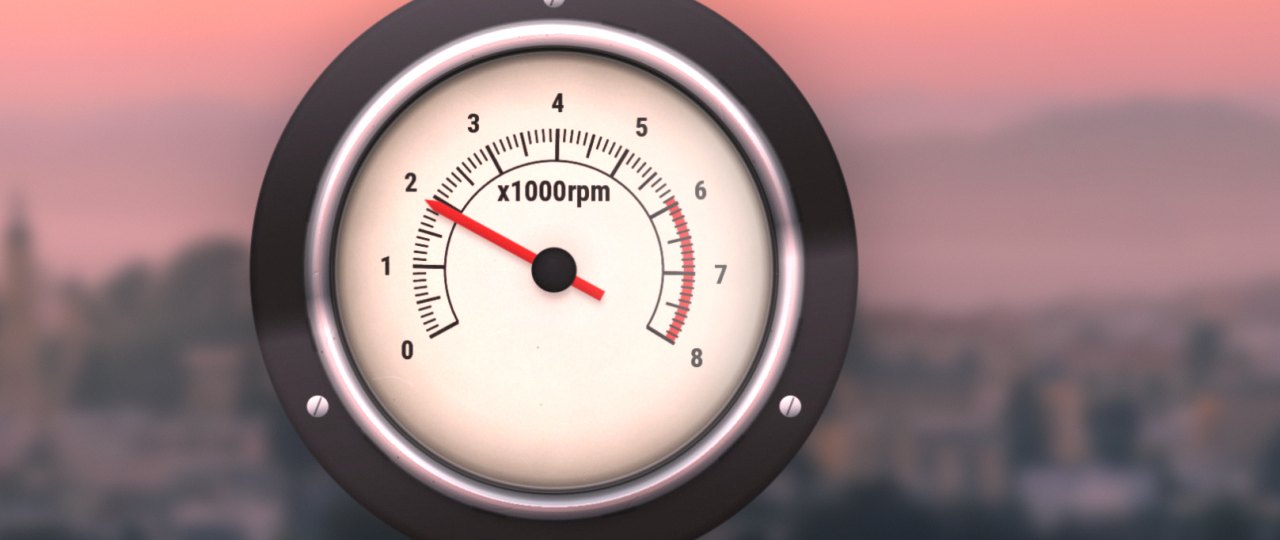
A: 1900 rpm
